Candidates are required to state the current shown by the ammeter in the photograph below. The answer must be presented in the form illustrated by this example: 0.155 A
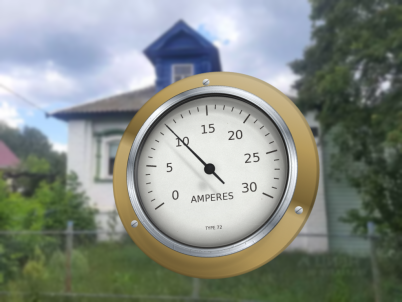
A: 10 A
